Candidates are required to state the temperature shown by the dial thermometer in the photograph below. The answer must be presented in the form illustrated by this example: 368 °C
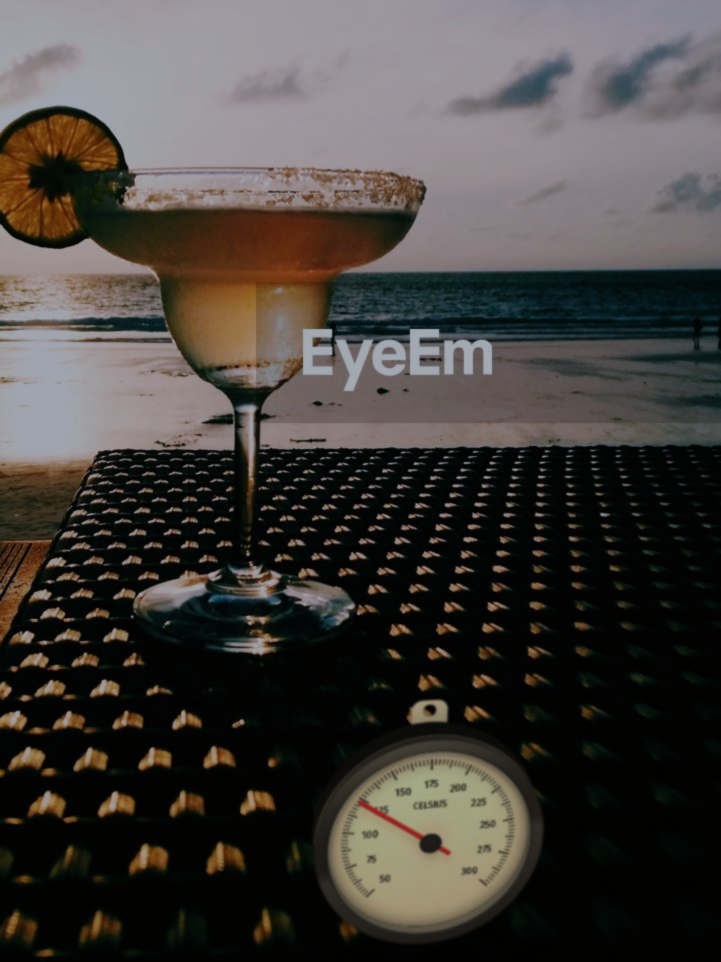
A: 125 °C
